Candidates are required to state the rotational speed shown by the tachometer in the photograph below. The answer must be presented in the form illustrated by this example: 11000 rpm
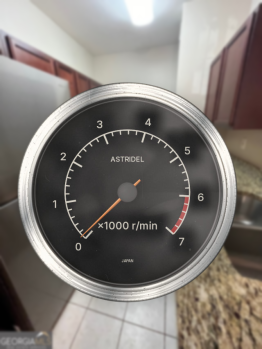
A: 100 rpm
